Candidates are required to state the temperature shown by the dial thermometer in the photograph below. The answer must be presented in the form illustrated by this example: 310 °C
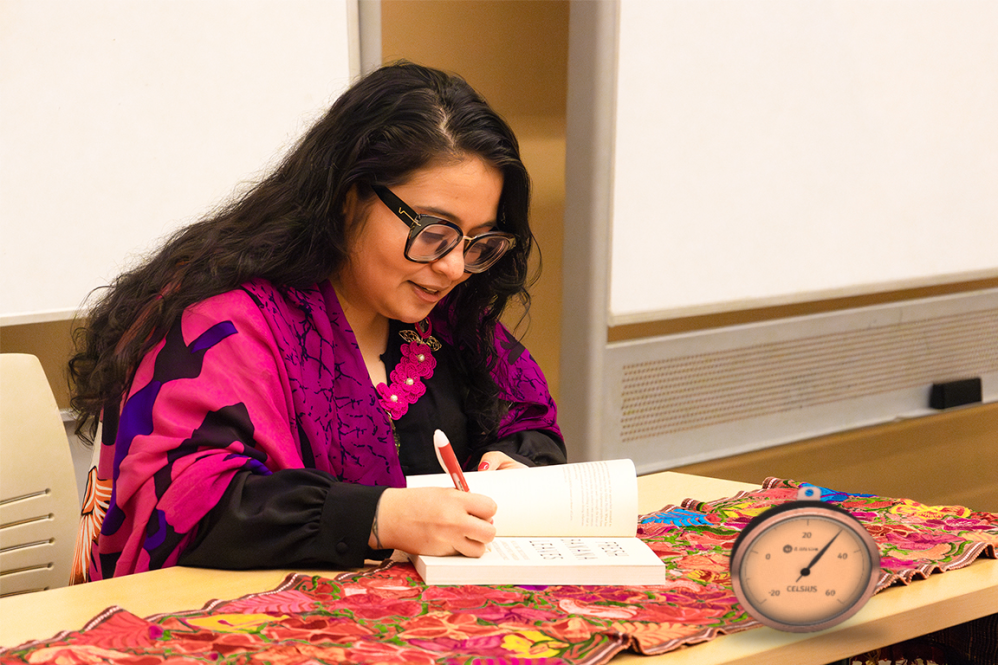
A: 30 °C
